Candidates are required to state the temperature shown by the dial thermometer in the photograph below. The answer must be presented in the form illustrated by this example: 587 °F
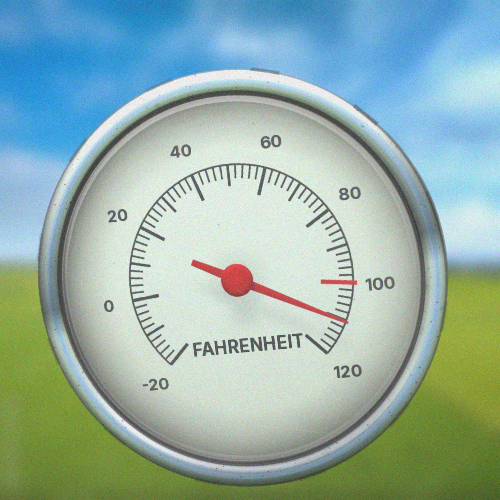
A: 110 °F
